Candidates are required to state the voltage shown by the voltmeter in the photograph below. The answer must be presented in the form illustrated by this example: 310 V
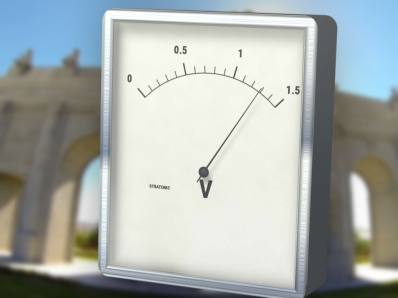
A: 1.3 V
